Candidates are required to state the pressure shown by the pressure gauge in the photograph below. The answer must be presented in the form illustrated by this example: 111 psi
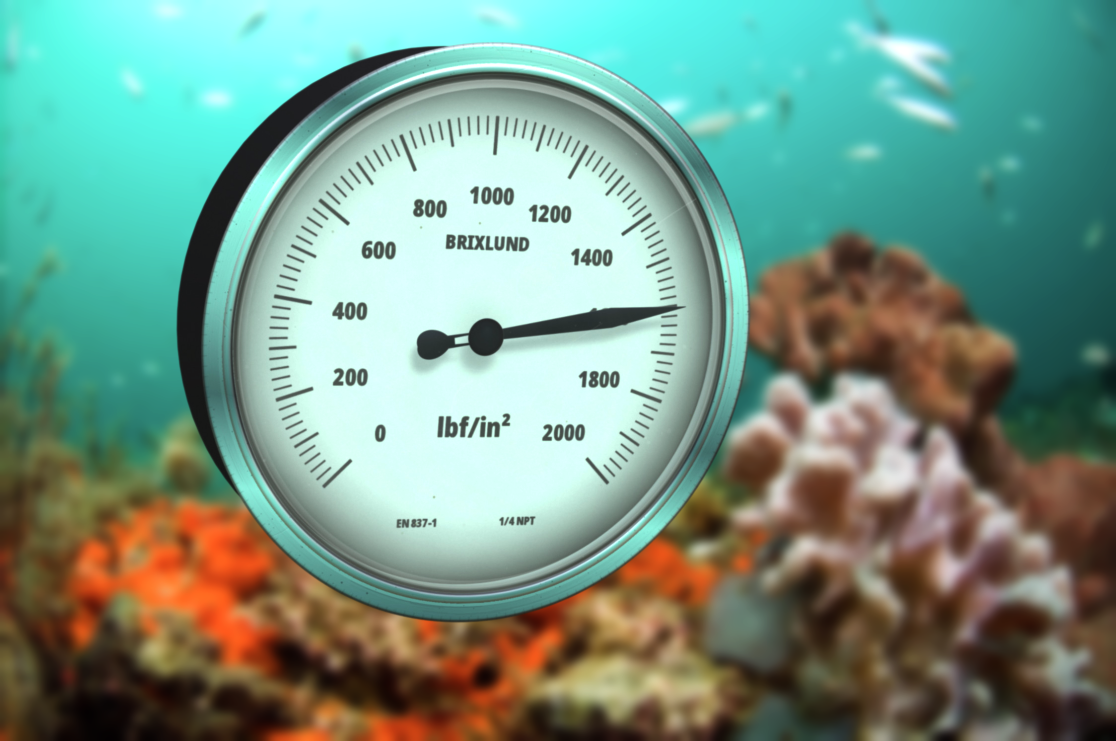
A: 1600 psi
